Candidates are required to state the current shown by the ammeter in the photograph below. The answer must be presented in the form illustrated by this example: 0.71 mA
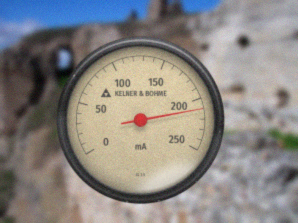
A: 210 mA
